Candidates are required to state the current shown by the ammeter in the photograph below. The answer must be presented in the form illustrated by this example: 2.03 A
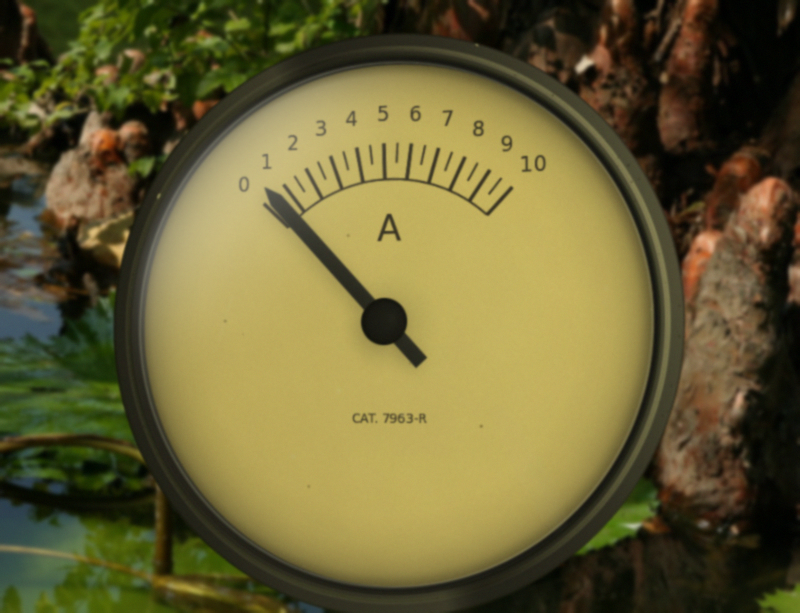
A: 0.5 A
